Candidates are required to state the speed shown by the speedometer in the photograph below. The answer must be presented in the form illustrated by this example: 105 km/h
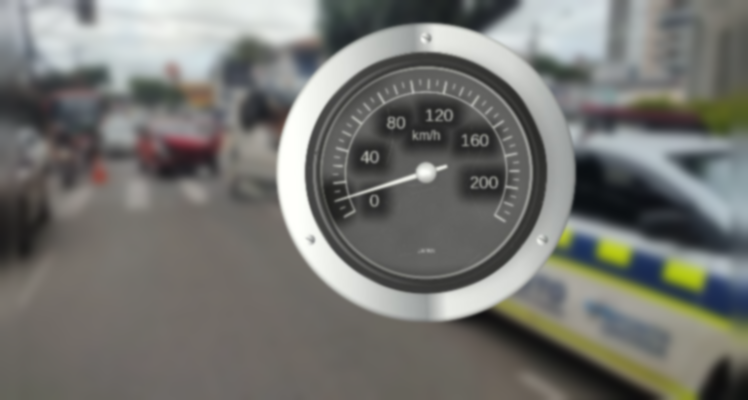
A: 10 km/h
